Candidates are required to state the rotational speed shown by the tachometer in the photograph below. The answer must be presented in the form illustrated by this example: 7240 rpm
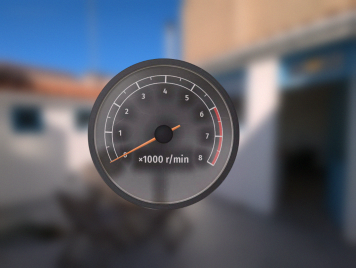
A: 0 rpm
